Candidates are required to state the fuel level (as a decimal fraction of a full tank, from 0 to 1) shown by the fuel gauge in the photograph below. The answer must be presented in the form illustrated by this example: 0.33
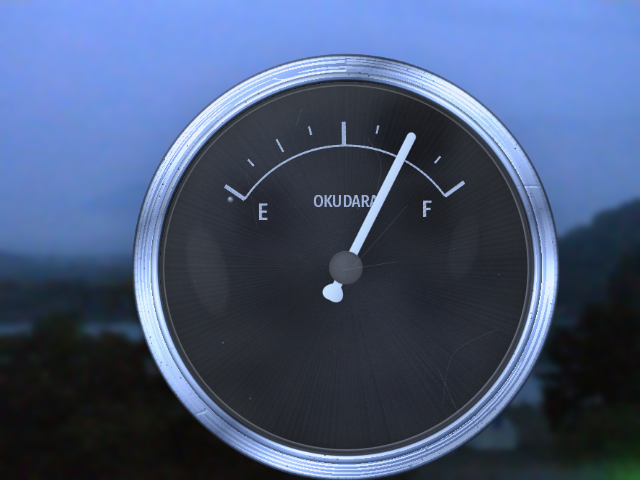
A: 0.75
